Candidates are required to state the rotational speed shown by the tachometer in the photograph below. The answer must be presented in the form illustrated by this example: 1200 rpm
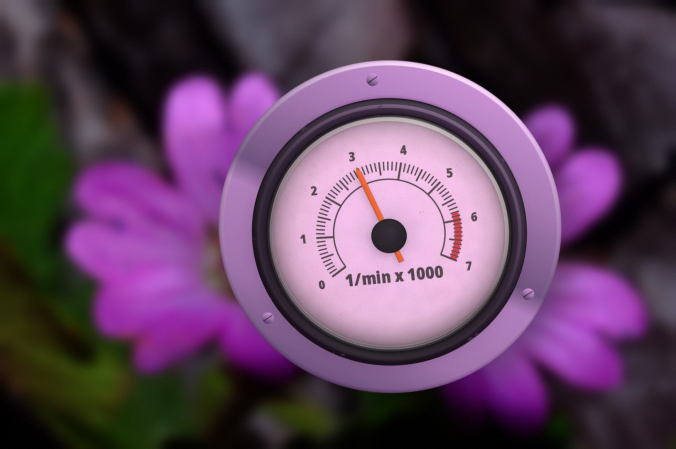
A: 3000 rpm
